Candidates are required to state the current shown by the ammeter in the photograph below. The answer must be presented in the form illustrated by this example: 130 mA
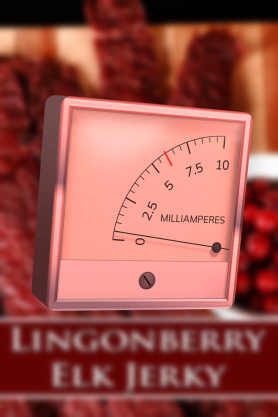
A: 0.5 mA
